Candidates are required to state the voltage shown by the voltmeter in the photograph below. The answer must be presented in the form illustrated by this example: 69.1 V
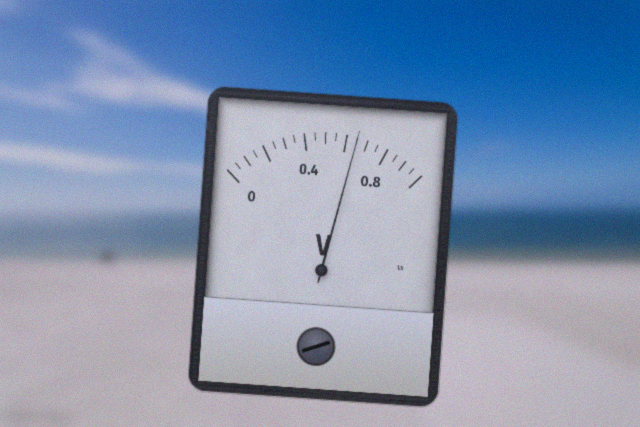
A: 0.65 V
